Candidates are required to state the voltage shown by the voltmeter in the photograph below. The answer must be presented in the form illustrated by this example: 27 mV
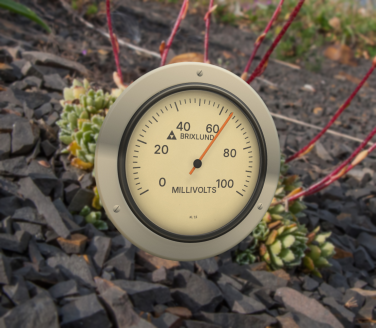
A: 64 mV
